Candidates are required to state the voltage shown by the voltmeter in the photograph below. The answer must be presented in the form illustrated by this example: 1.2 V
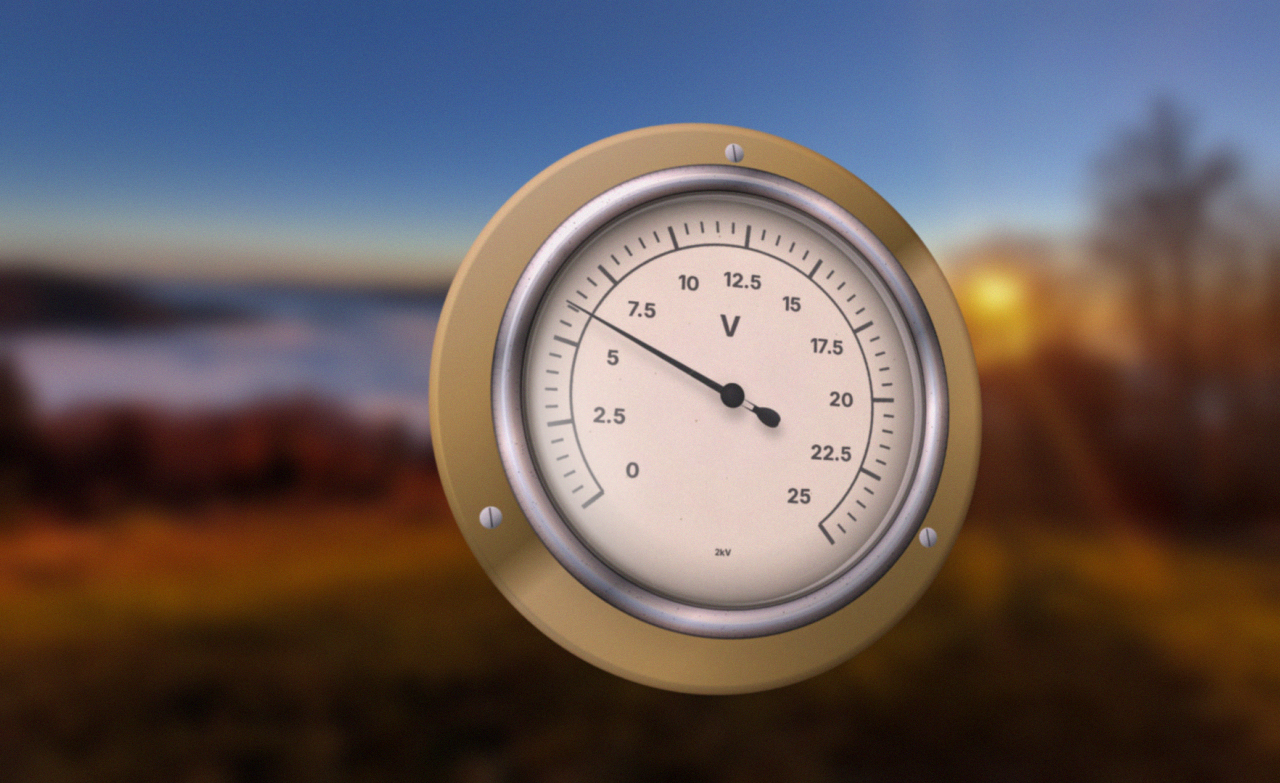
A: 6 V
